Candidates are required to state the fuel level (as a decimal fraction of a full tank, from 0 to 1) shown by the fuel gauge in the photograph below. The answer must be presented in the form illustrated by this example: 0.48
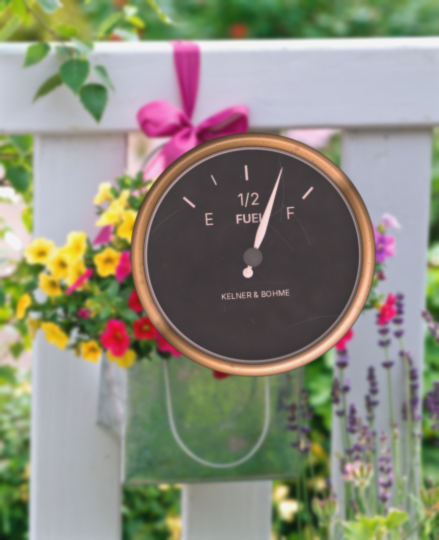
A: 0.75
